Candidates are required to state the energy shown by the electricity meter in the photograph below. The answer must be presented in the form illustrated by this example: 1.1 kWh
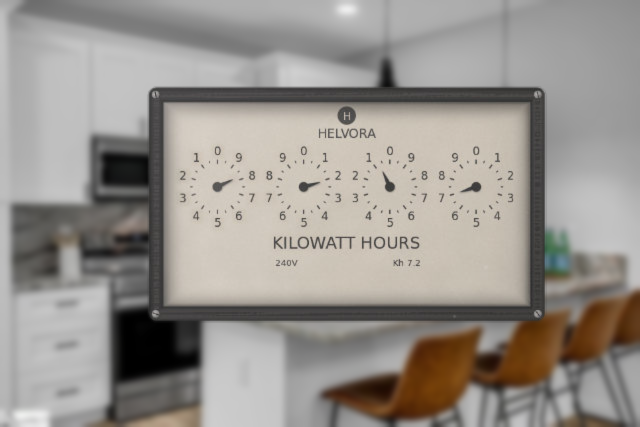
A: 8207 kWh
